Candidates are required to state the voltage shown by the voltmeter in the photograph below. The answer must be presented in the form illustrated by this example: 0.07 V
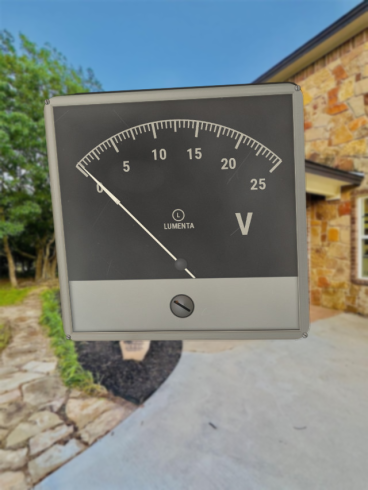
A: 0.5 V
